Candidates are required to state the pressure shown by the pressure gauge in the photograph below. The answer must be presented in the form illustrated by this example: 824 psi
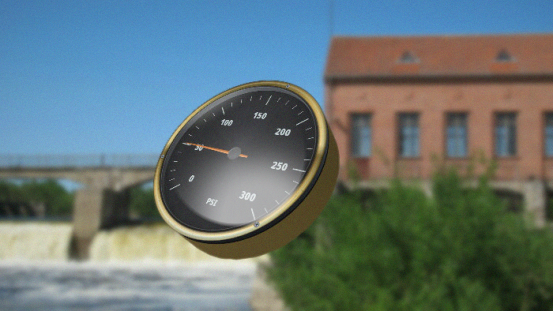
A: 50 psi
